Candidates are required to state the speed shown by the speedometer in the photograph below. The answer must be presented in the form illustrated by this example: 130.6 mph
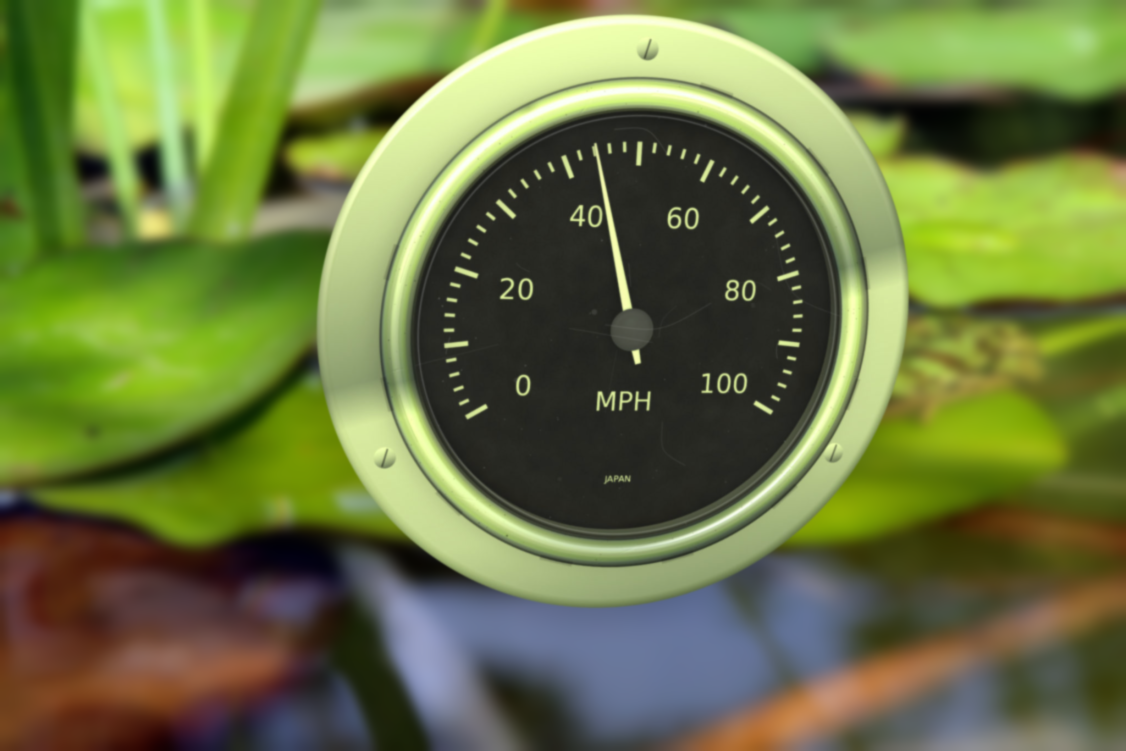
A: 44 mph
